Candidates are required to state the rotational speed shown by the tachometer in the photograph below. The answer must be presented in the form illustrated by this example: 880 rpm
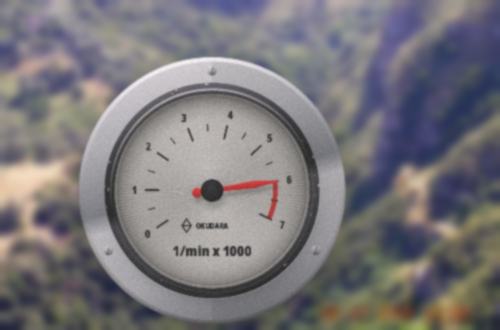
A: 6000 rpm
